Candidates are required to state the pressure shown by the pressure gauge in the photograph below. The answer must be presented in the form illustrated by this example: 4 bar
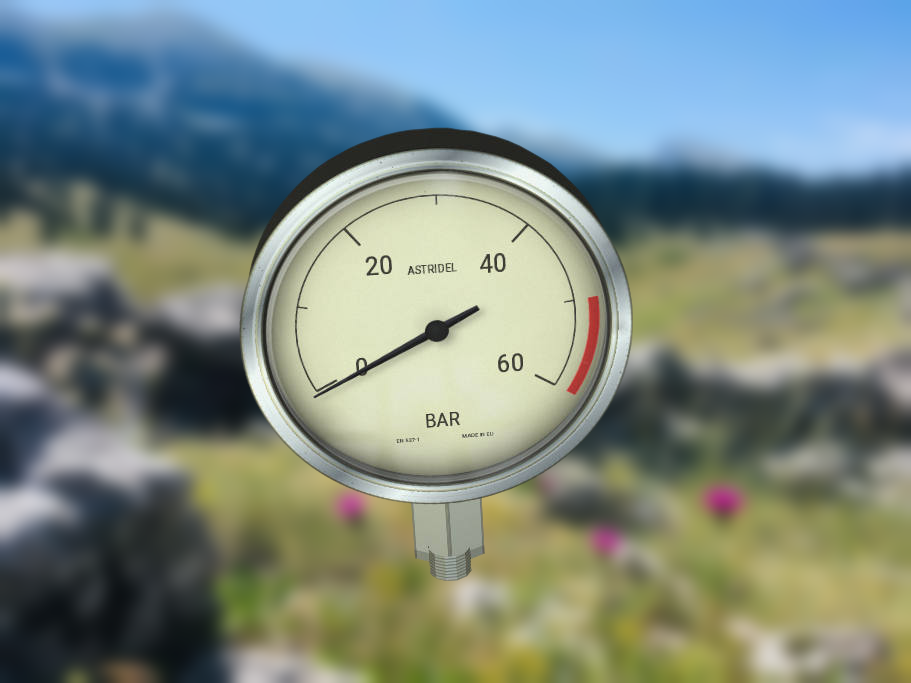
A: 0 bar
